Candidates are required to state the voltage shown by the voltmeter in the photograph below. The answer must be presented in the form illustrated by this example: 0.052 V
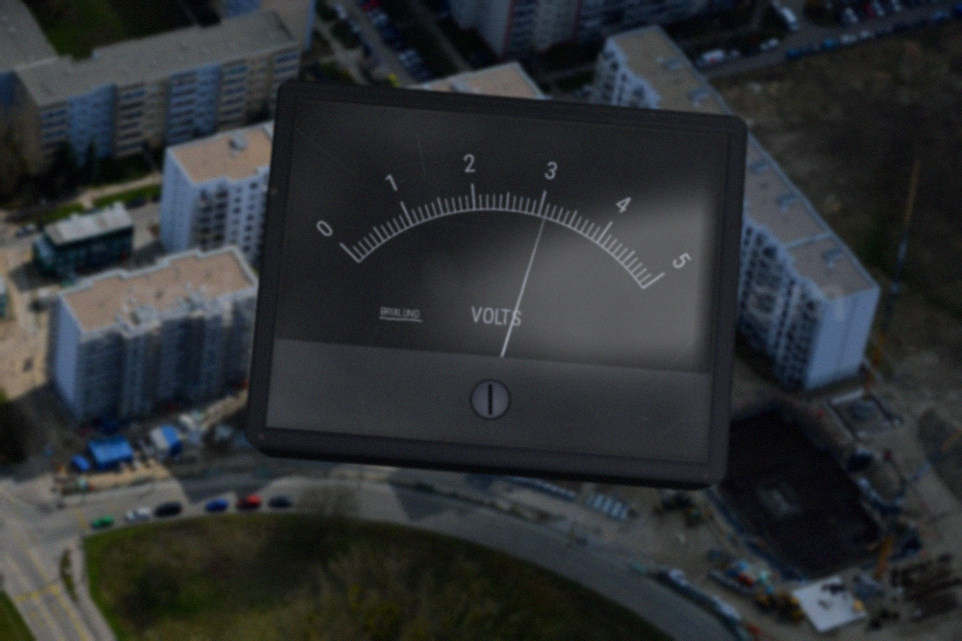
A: 3.1 V
